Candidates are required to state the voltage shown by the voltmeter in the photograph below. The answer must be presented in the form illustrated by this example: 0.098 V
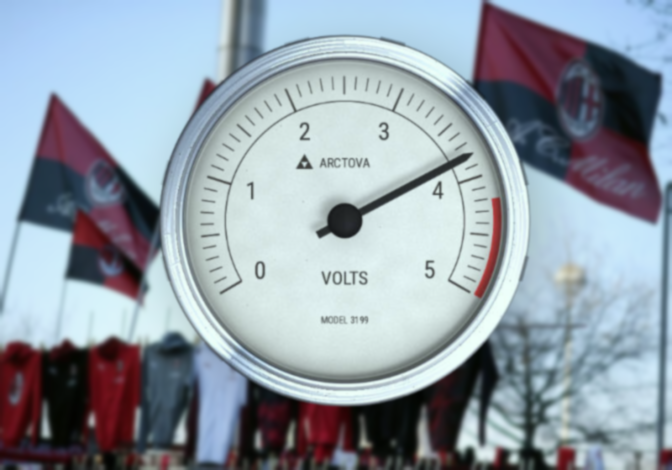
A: 3.8 V
